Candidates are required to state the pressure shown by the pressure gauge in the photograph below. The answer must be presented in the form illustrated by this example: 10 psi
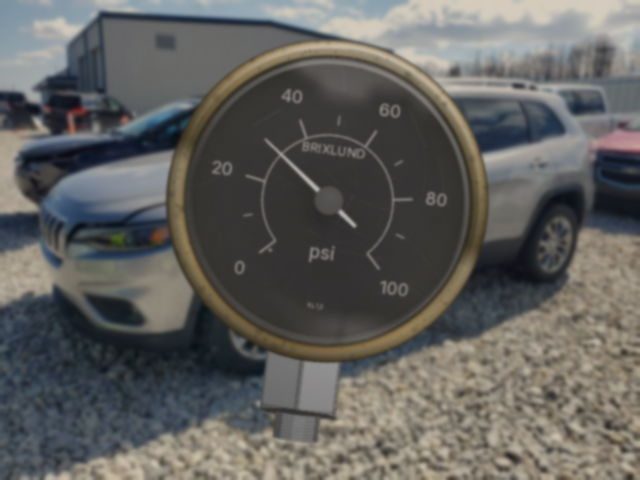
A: 30 psi
